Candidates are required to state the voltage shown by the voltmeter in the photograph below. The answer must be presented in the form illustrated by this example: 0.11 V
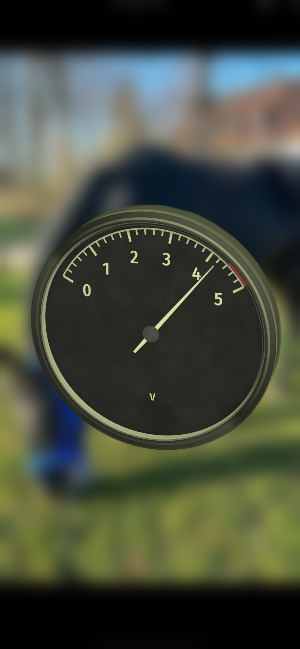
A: 4.2 V
